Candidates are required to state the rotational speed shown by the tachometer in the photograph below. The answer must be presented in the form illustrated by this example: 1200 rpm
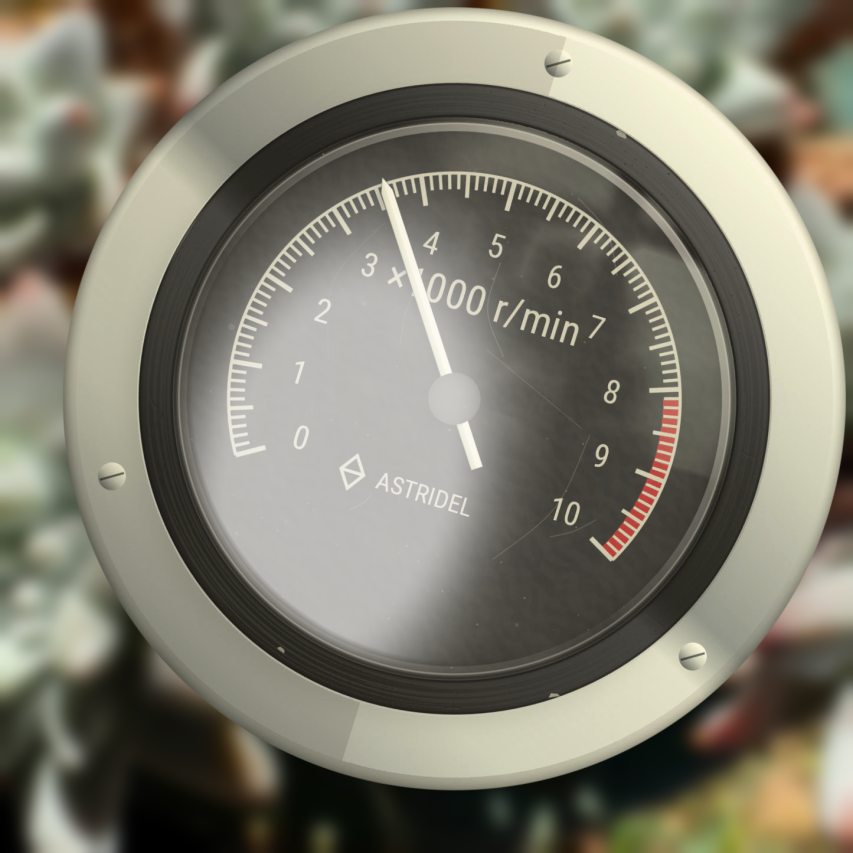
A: 3600 rpm
